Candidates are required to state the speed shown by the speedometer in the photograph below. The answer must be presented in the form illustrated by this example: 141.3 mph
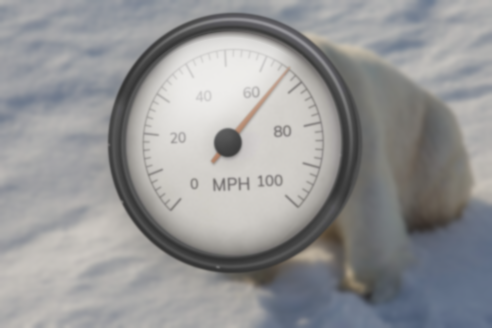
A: 66 mph
